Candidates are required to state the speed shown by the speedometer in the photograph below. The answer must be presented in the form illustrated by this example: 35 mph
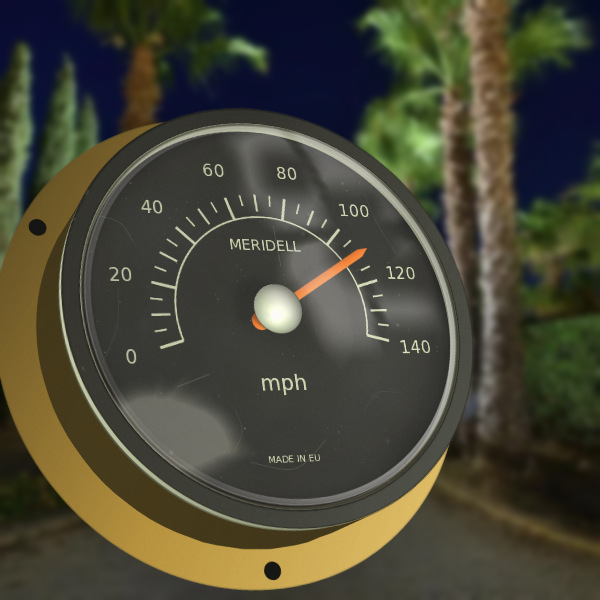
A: 110 mph
